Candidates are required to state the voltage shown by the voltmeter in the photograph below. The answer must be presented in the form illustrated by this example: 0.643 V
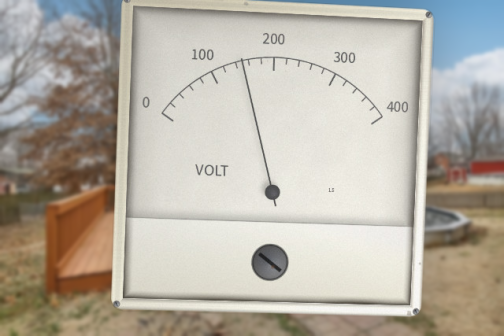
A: 150 V
